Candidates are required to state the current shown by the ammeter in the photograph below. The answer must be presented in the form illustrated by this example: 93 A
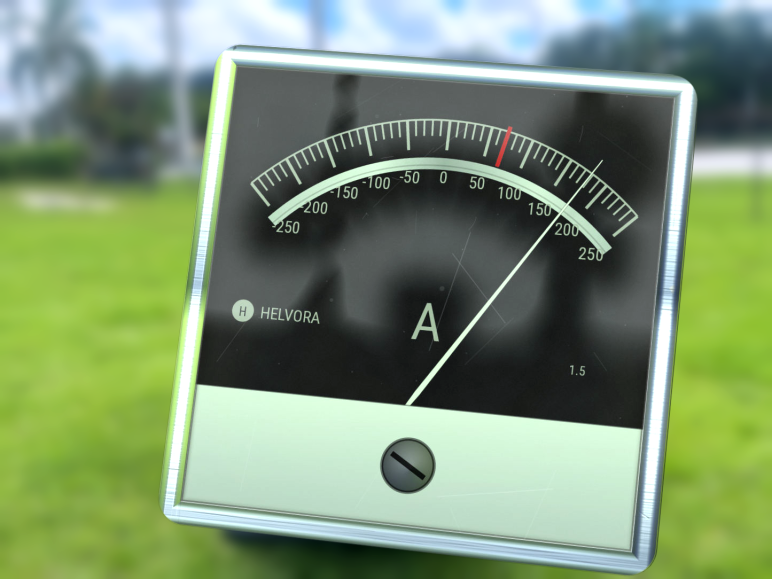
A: 180 A
